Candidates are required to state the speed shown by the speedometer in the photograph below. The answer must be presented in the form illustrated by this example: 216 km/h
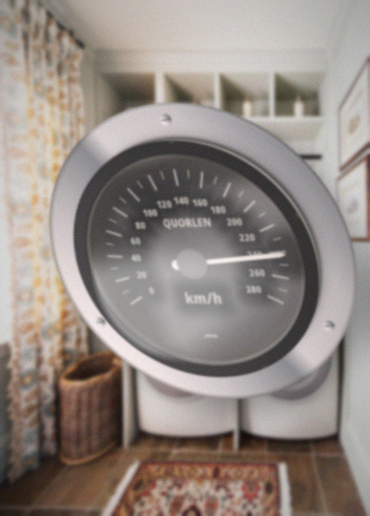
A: 240 km/h
